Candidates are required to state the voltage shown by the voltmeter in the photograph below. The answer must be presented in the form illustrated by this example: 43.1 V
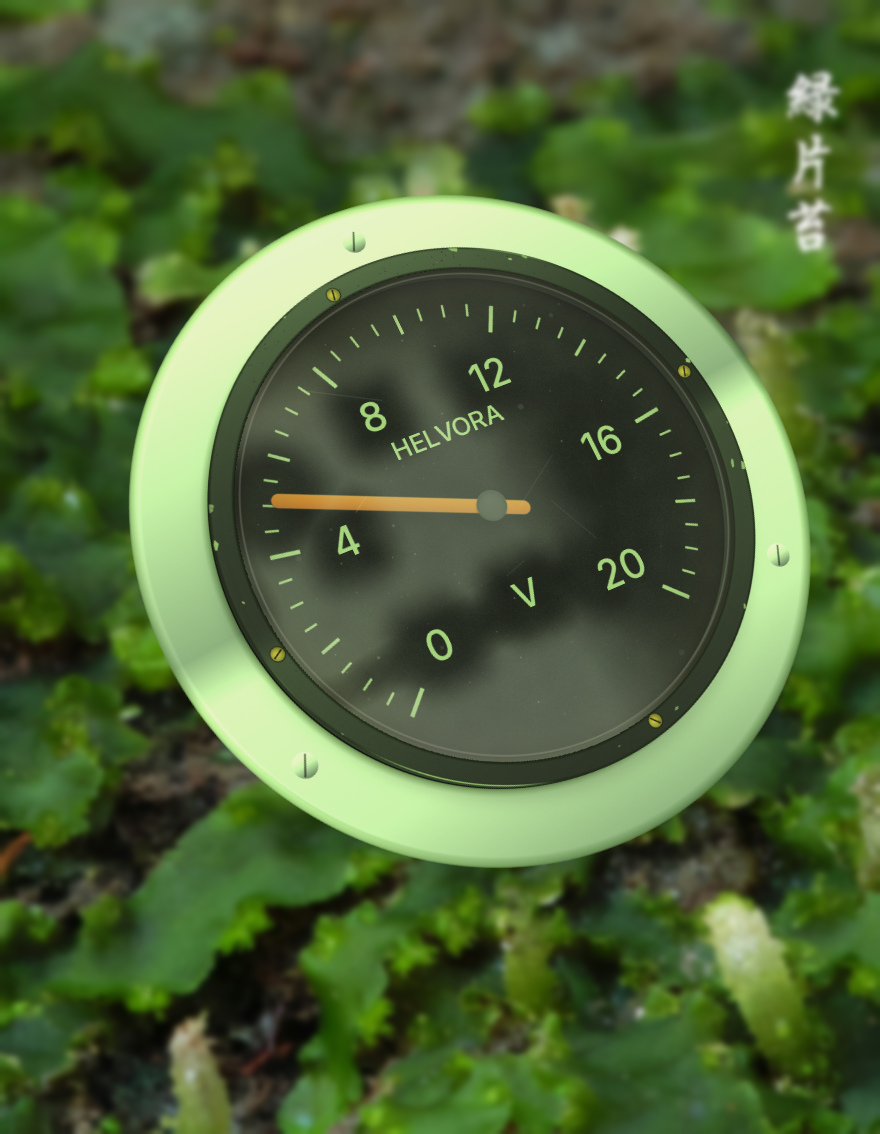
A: 5 V
